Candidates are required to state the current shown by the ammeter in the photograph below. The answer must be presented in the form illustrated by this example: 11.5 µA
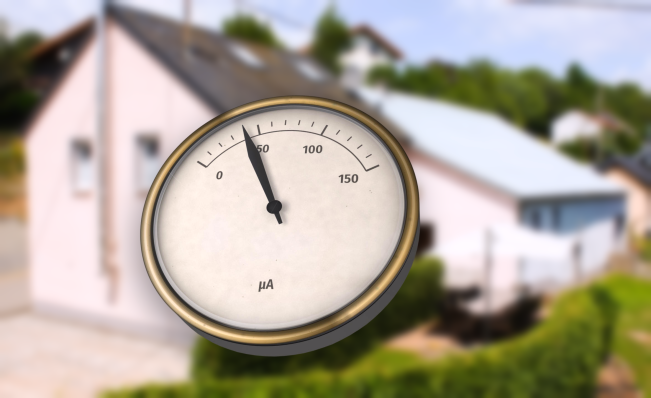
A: 40 µA
